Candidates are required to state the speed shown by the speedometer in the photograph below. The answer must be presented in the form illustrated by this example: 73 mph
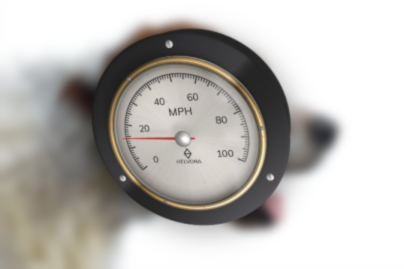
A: 15 mph
